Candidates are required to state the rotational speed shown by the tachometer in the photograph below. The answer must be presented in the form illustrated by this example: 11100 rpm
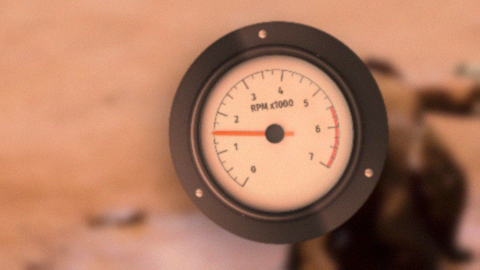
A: 1500 rpm
